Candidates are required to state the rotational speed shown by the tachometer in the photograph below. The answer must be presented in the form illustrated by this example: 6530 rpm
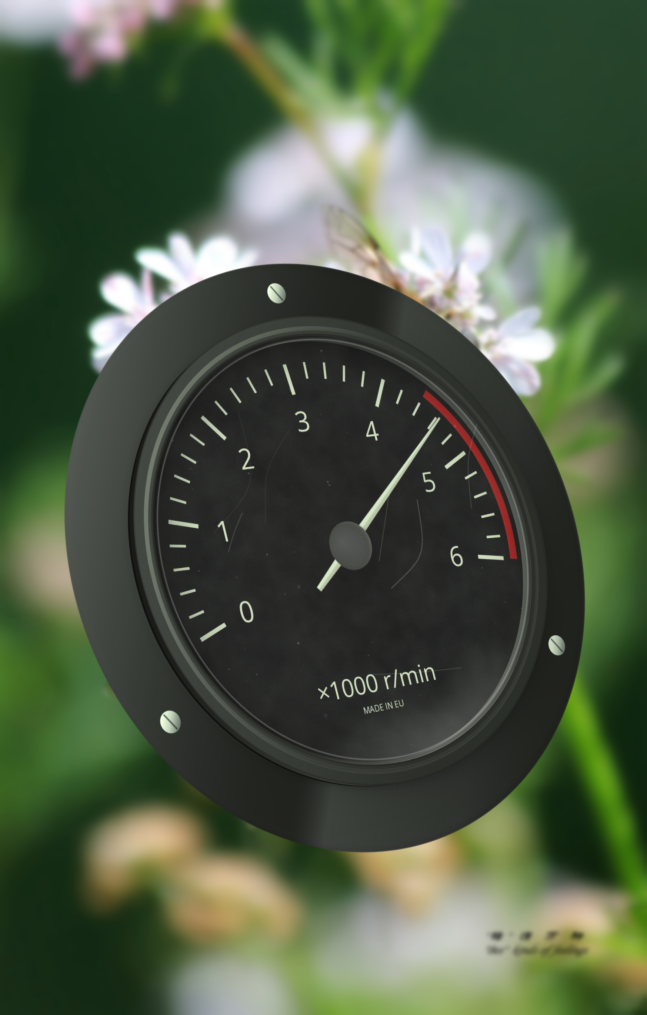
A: 4600 rpm
